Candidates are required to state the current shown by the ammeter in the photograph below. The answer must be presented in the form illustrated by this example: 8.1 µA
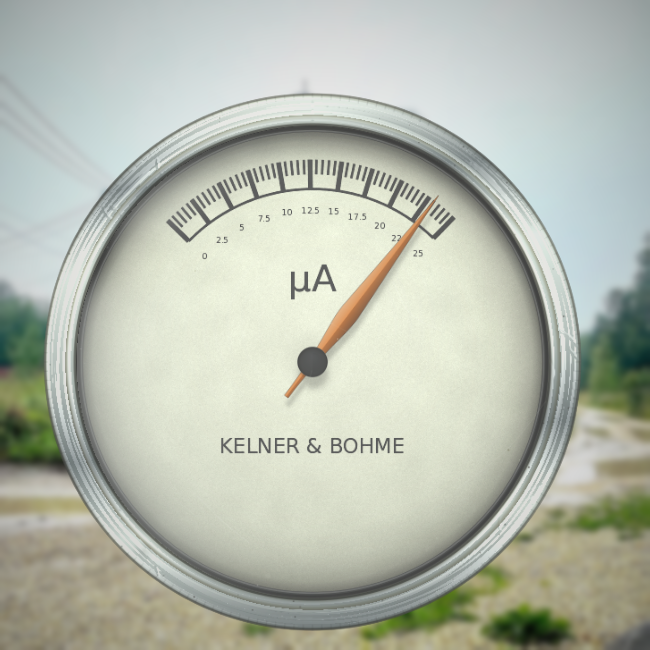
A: 23 µA
